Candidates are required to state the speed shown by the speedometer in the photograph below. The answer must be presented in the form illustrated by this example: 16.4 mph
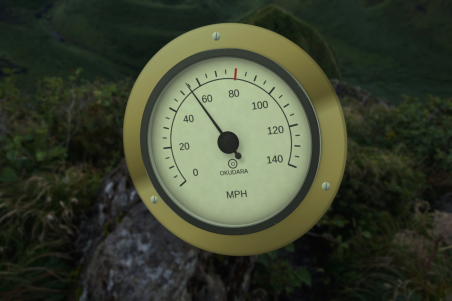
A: 55 mph
